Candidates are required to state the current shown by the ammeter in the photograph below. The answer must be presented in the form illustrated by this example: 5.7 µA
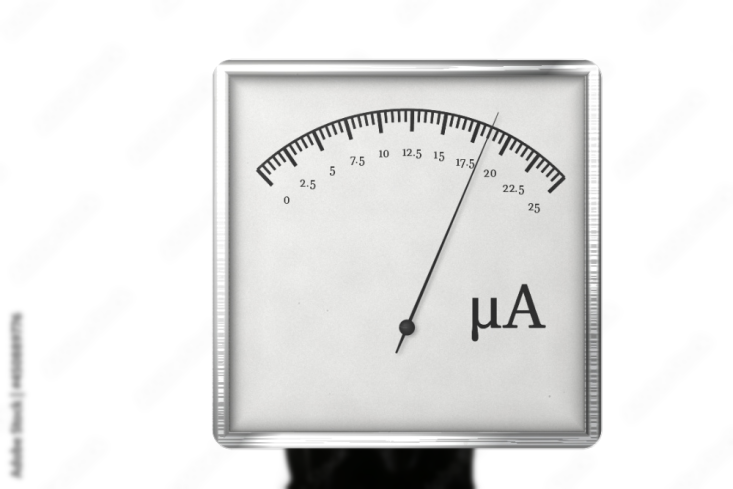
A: 18.5 µA
